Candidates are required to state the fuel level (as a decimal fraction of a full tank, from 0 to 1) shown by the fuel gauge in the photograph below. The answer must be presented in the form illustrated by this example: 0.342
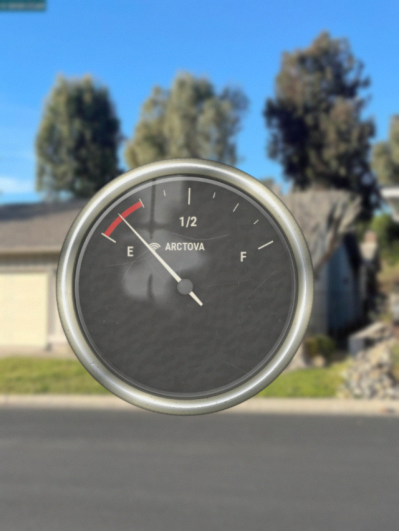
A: 0.125
